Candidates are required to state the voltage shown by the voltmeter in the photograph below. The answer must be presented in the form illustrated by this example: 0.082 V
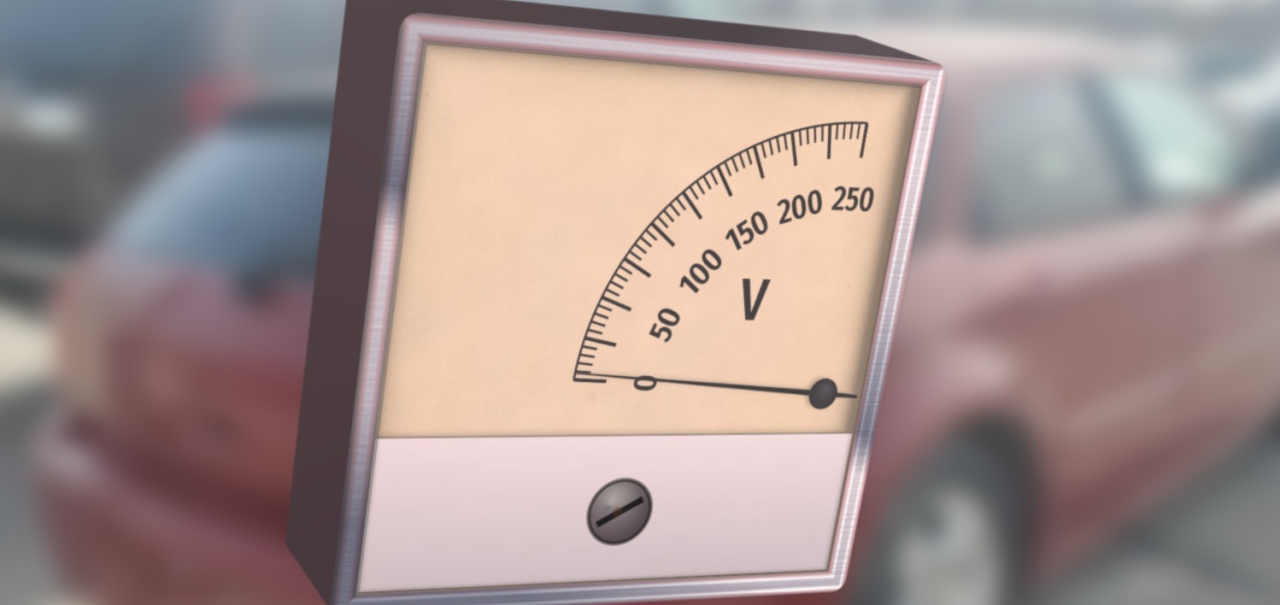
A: 5 V
